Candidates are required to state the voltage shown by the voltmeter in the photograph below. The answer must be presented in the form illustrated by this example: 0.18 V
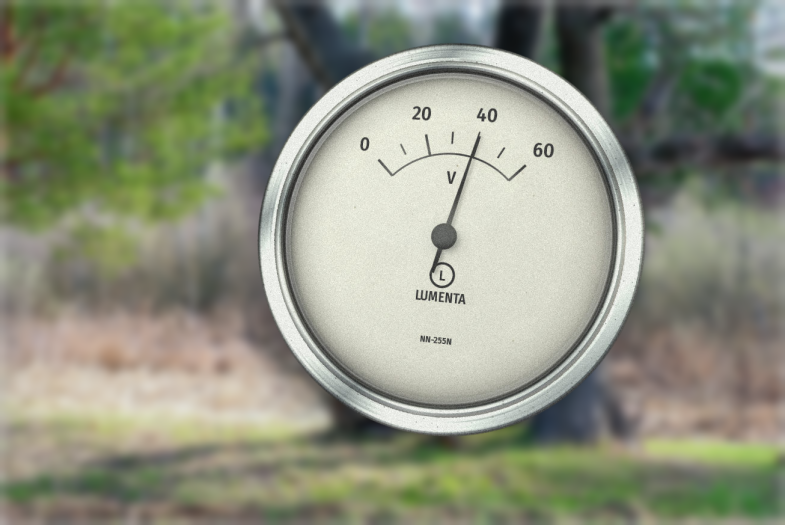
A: 40 V
